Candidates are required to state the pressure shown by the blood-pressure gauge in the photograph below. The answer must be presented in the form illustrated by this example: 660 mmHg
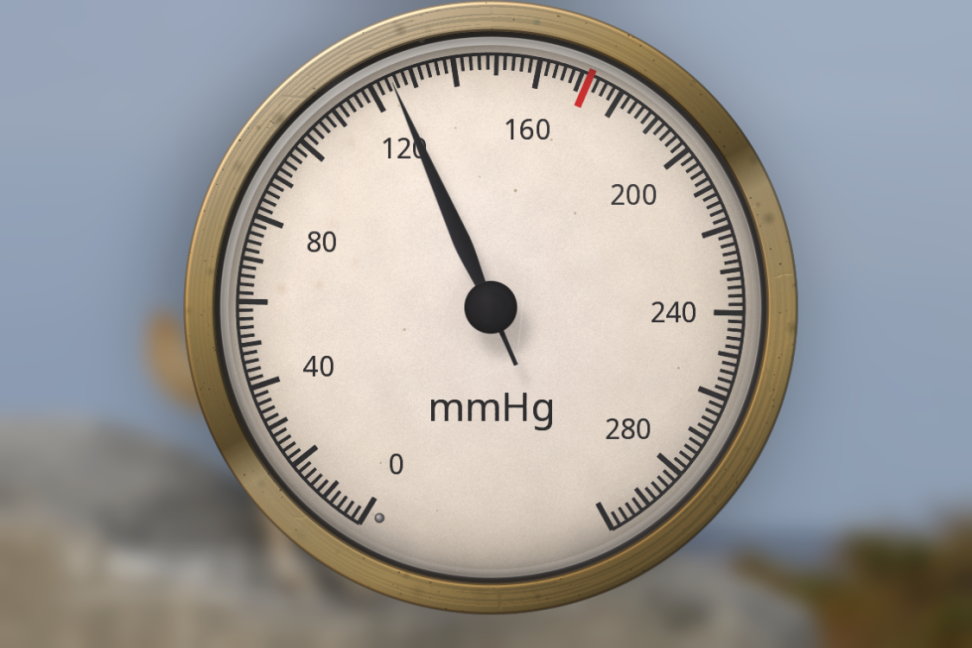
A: 125 mmHg
